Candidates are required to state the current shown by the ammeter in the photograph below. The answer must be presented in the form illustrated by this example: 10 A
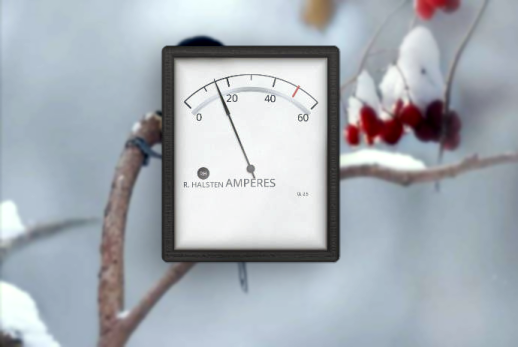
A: 15 A
